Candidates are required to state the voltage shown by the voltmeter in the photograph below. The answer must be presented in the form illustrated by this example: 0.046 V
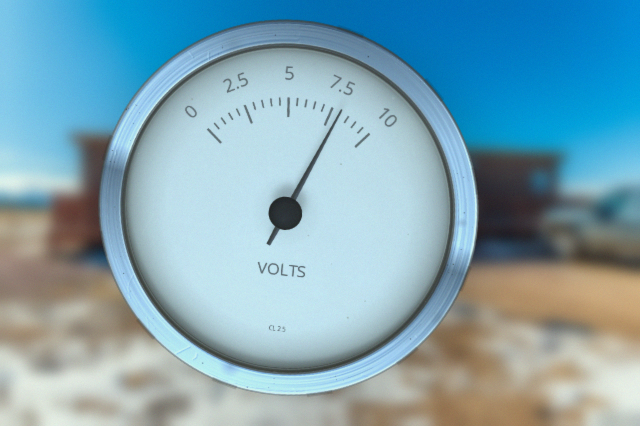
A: 8 V
